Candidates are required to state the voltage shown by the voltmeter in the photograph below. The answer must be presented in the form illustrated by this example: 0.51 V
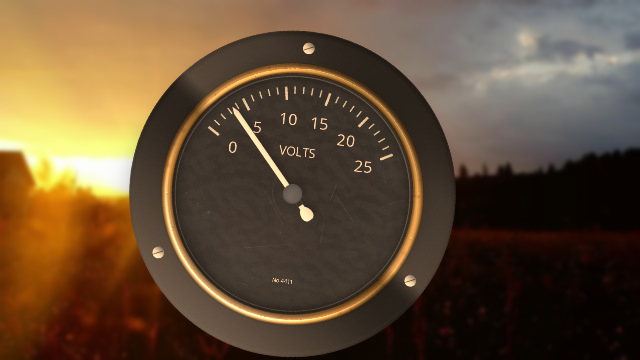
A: 3.5 V
